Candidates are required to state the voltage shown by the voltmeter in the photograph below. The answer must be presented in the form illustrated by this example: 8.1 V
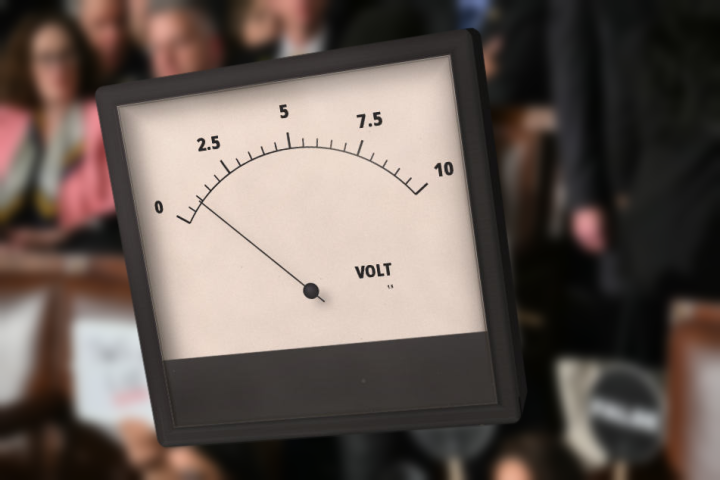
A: 1 V
